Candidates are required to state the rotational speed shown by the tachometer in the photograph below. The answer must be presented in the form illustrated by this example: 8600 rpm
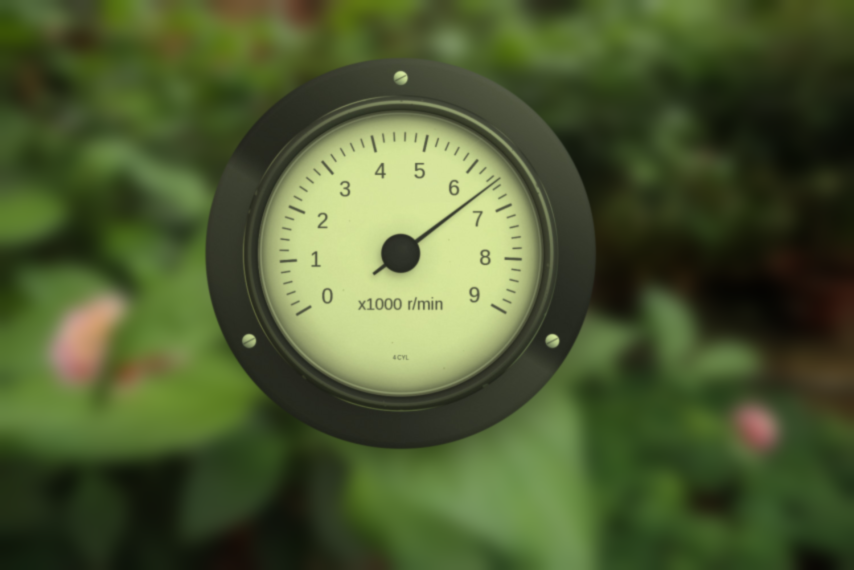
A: 6500 rpm
